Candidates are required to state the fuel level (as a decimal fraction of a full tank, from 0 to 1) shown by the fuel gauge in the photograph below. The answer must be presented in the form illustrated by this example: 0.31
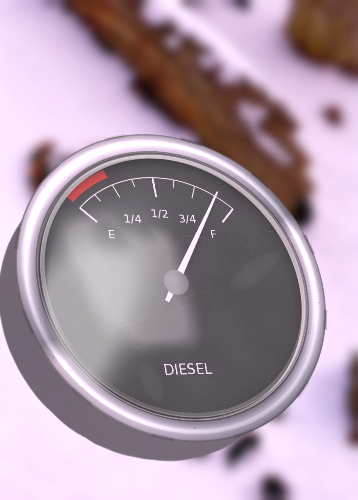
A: 0.875
